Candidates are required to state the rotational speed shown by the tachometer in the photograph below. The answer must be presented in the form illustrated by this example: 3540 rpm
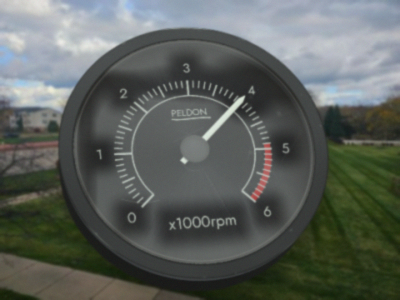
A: 4000 rpm
